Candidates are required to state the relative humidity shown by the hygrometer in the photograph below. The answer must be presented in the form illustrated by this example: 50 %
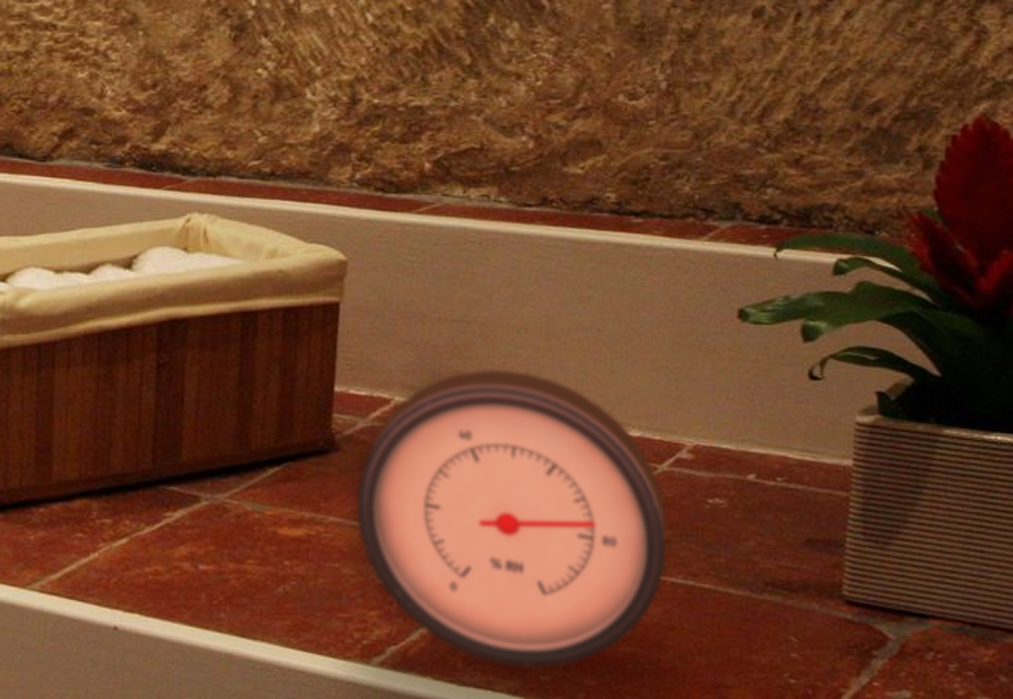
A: 76 %
